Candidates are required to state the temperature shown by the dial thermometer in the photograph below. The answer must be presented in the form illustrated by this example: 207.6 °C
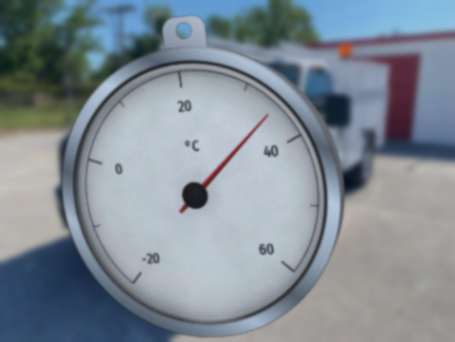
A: 35 °C
